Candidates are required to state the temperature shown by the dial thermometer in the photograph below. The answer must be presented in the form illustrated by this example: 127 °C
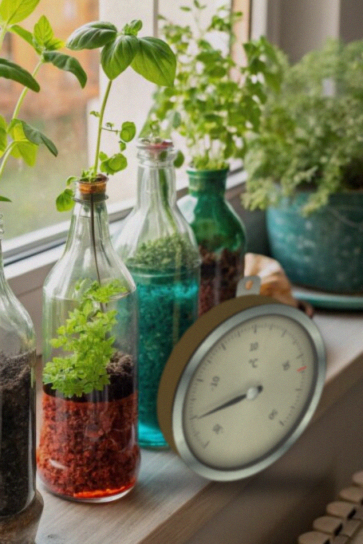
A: -20 °C
